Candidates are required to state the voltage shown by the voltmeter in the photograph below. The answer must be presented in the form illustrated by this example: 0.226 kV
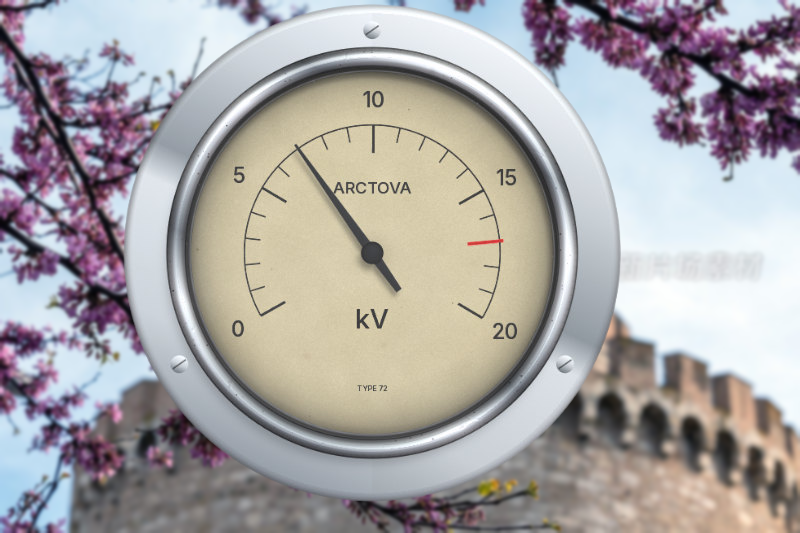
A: 7 kV
